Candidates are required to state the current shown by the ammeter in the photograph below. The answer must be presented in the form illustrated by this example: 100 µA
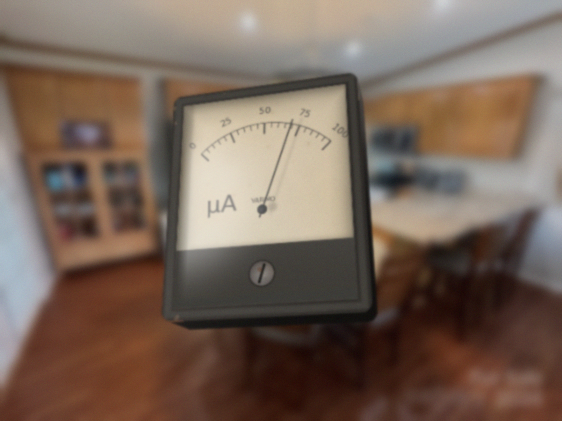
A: 70 µA
